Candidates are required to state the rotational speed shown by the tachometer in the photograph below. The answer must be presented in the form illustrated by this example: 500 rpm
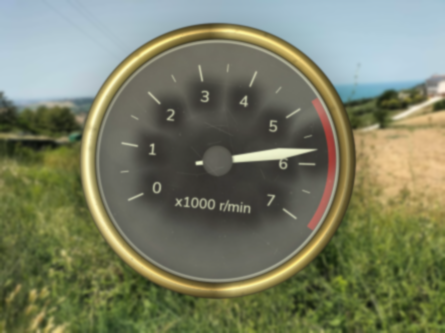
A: 5750 rpm
